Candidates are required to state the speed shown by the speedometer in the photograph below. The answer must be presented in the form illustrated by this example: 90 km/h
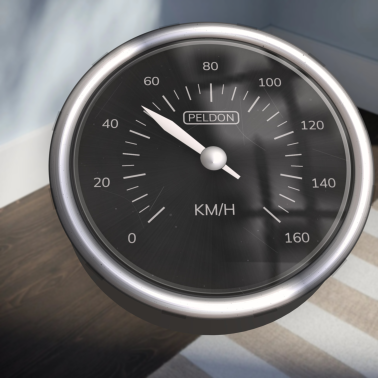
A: 50 km/h
